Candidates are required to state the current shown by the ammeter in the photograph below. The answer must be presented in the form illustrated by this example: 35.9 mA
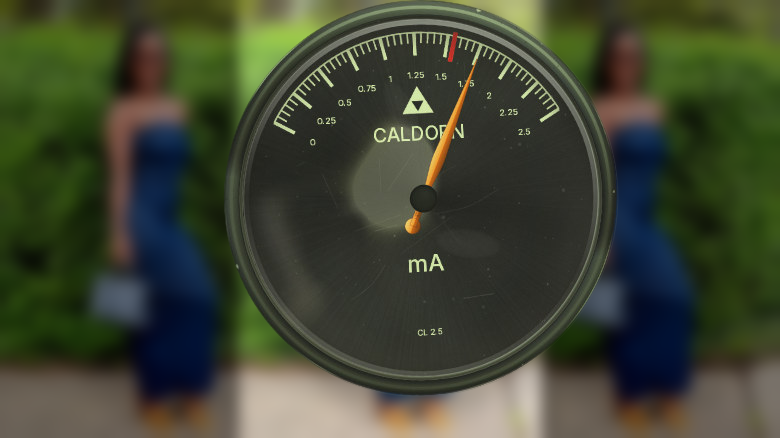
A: 1.75 mA
